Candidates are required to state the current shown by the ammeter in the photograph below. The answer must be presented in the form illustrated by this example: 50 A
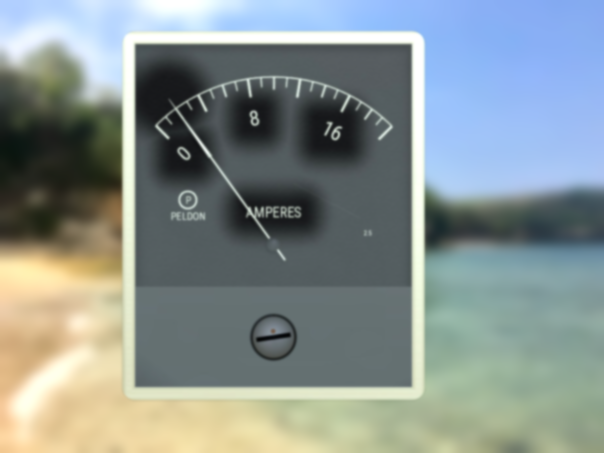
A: 2 A
